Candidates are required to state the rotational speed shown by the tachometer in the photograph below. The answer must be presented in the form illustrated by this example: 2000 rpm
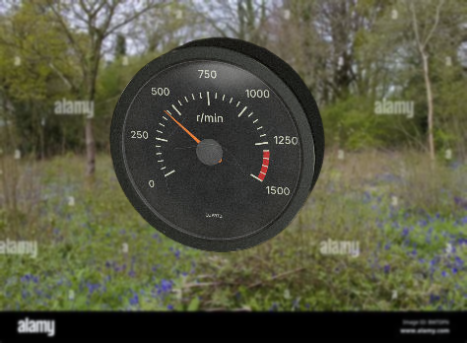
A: 450 rpm
